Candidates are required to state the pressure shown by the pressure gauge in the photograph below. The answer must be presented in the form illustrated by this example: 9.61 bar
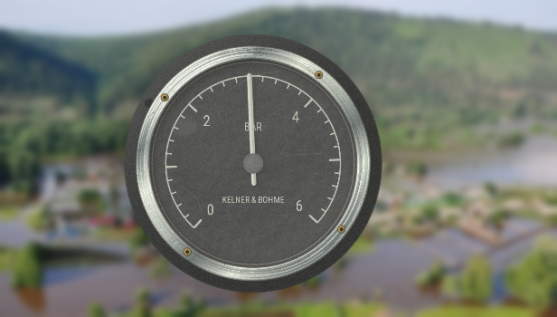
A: 3 bar
